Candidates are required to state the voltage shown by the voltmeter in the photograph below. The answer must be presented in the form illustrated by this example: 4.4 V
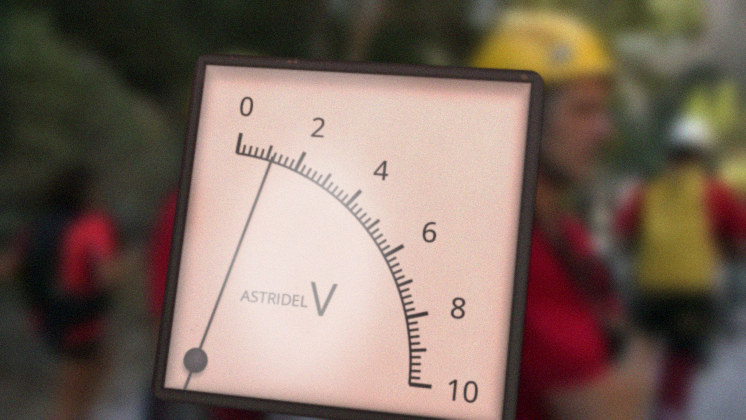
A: 1.2 V
